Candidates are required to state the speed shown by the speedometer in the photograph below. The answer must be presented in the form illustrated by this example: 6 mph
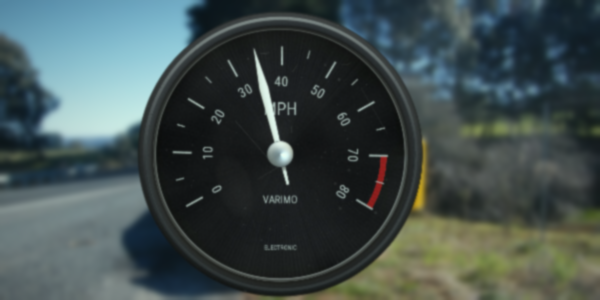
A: 35 mph
